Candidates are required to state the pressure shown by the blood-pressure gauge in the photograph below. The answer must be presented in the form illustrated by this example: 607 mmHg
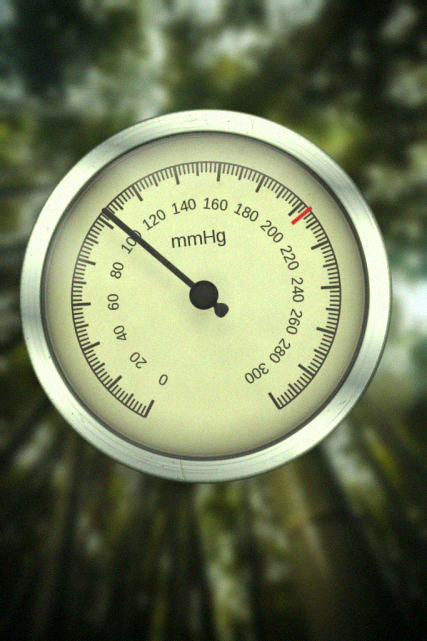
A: 104 mmHg
